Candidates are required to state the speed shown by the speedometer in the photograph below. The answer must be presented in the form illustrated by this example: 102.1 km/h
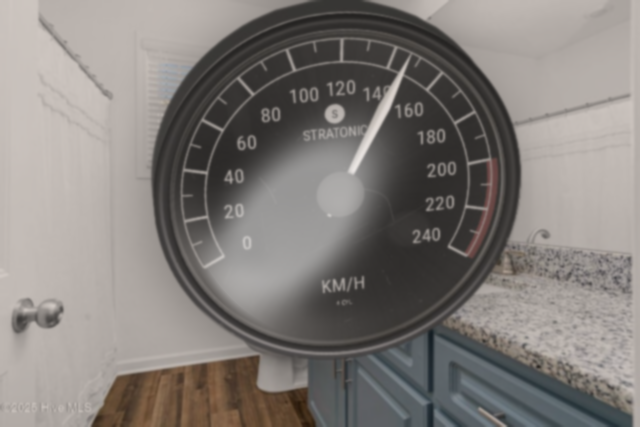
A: 145 km/h
